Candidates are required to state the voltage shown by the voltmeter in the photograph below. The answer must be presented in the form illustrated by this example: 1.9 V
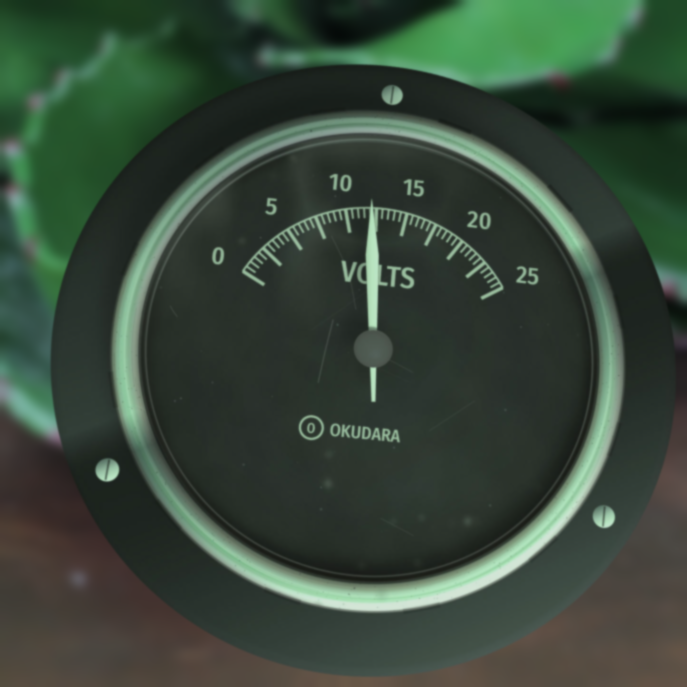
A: 12 V
